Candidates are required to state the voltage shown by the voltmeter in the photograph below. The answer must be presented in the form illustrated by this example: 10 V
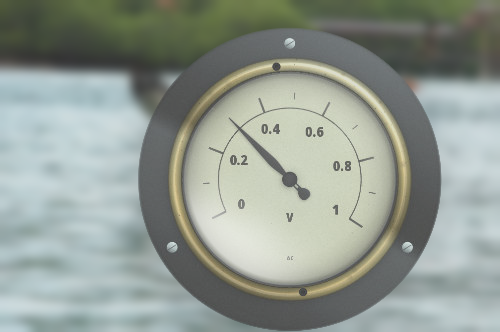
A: 0.3 V
